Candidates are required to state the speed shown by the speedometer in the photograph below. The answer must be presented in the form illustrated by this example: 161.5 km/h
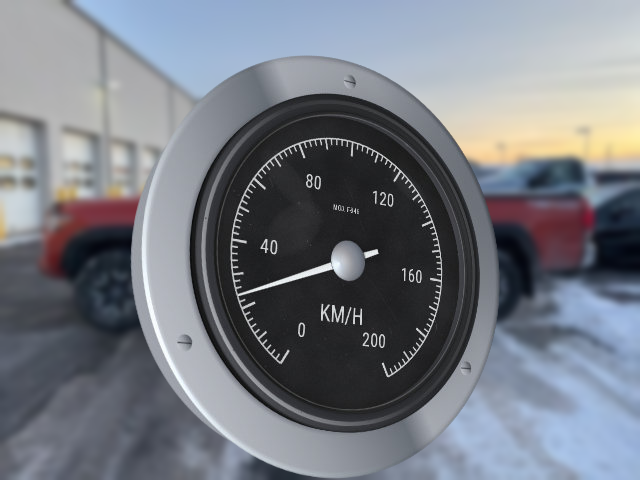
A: 24 km/h
